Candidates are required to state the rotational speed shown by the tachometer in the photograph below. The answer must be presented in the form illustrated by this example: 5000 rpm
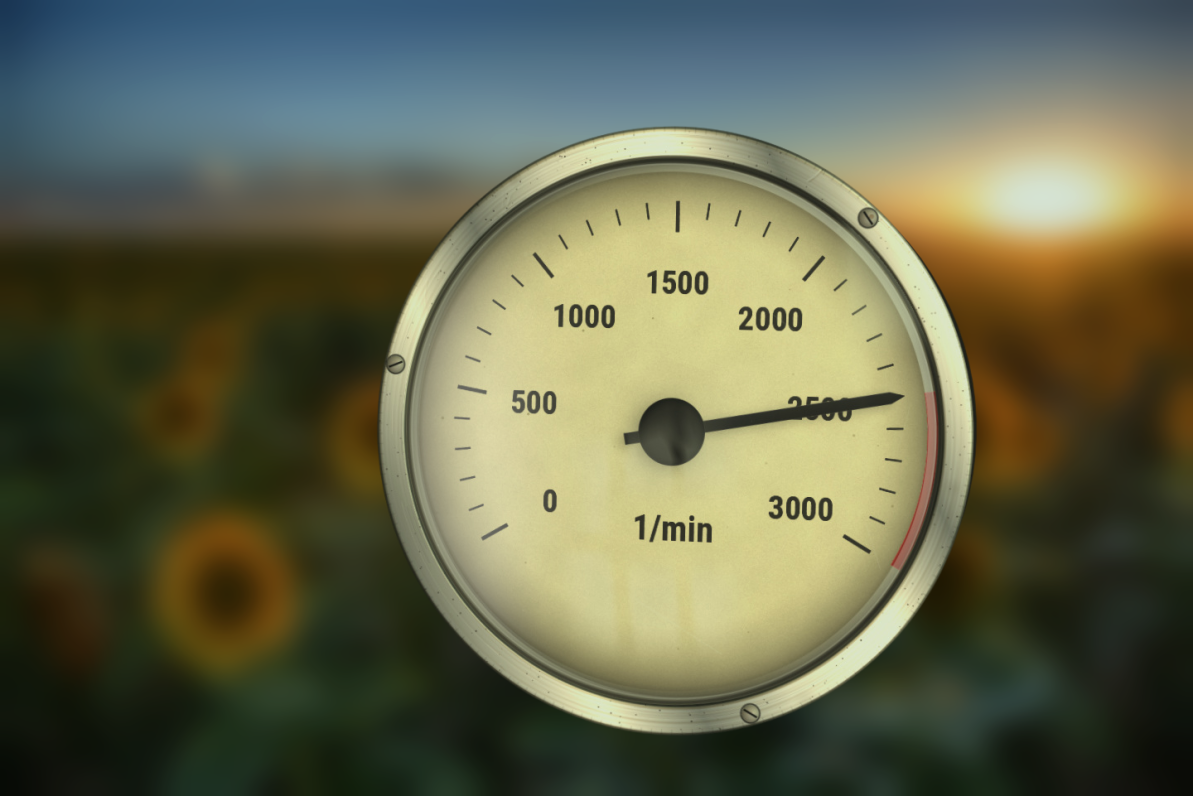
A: 2500 rpm
